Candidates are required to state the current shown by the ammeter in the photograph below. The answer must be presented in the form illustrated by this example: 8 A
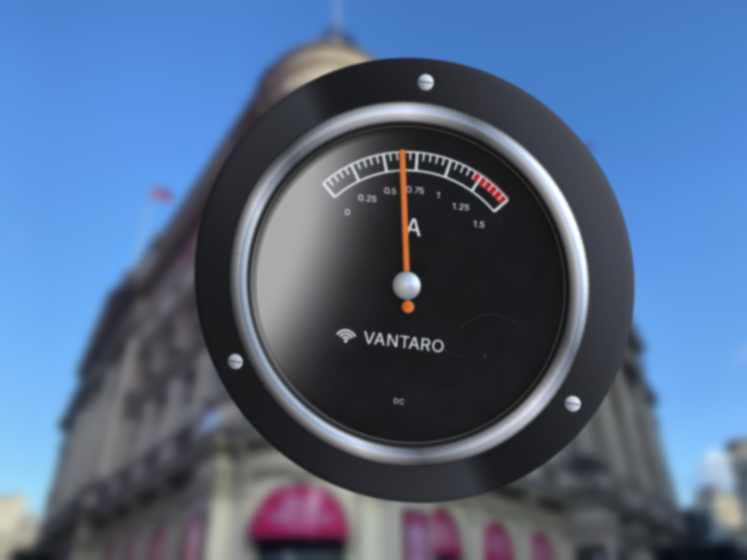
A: 0.65 A
